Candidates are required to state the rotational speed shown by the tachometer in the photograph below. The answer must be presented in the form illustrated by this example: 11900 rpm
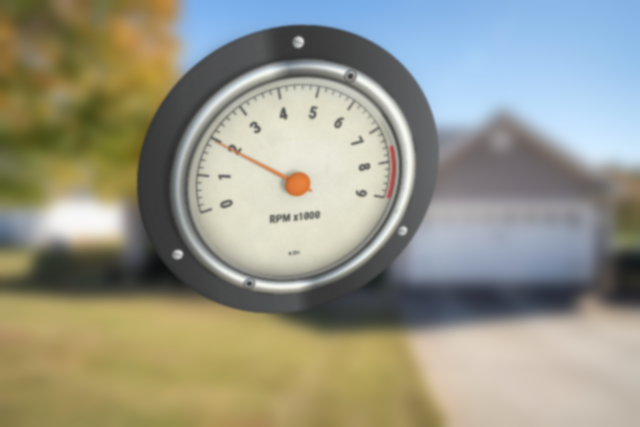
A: 2000 rpm
